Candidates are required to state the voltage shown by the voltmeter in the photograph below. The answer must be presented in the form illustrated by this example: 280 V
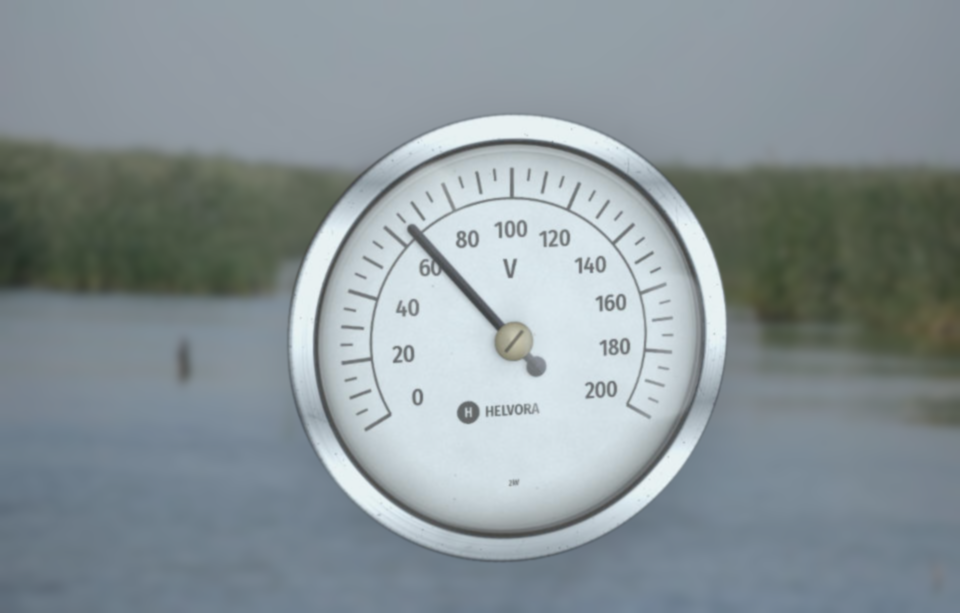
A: 65 V
